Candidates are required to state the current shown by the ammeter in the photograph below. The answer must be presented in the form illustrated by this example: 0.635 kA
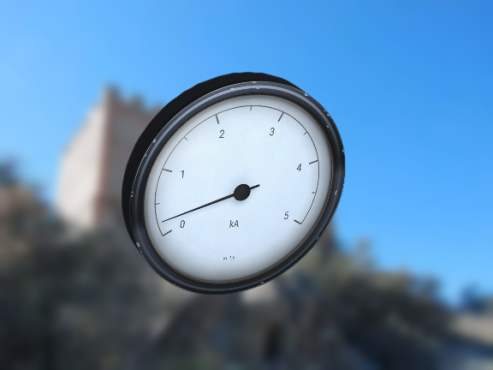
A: 0.25 kA
